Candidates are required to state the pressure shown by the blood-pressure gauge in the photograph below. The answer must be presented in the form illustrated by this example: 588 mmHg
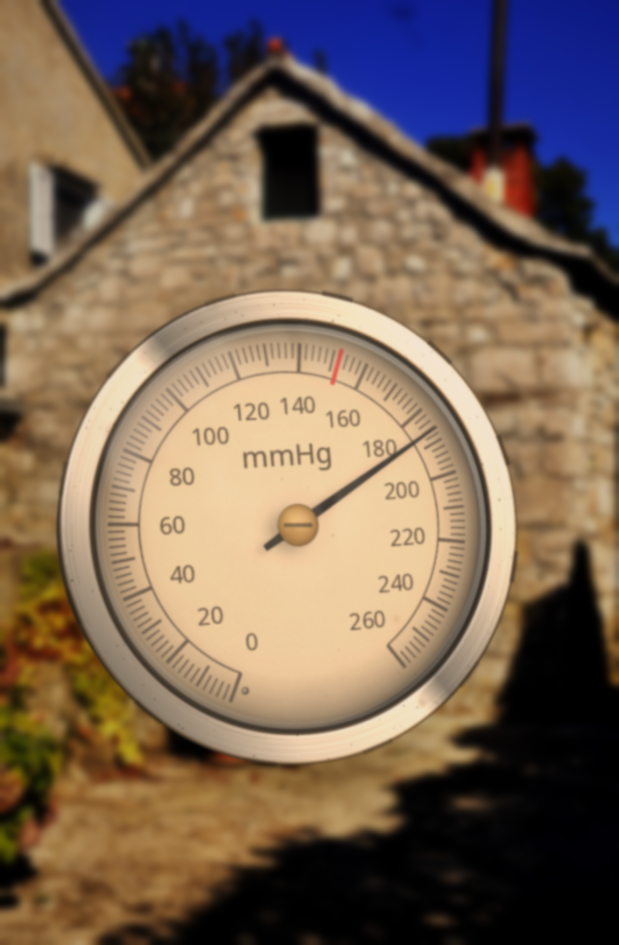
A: 186 mmHg
